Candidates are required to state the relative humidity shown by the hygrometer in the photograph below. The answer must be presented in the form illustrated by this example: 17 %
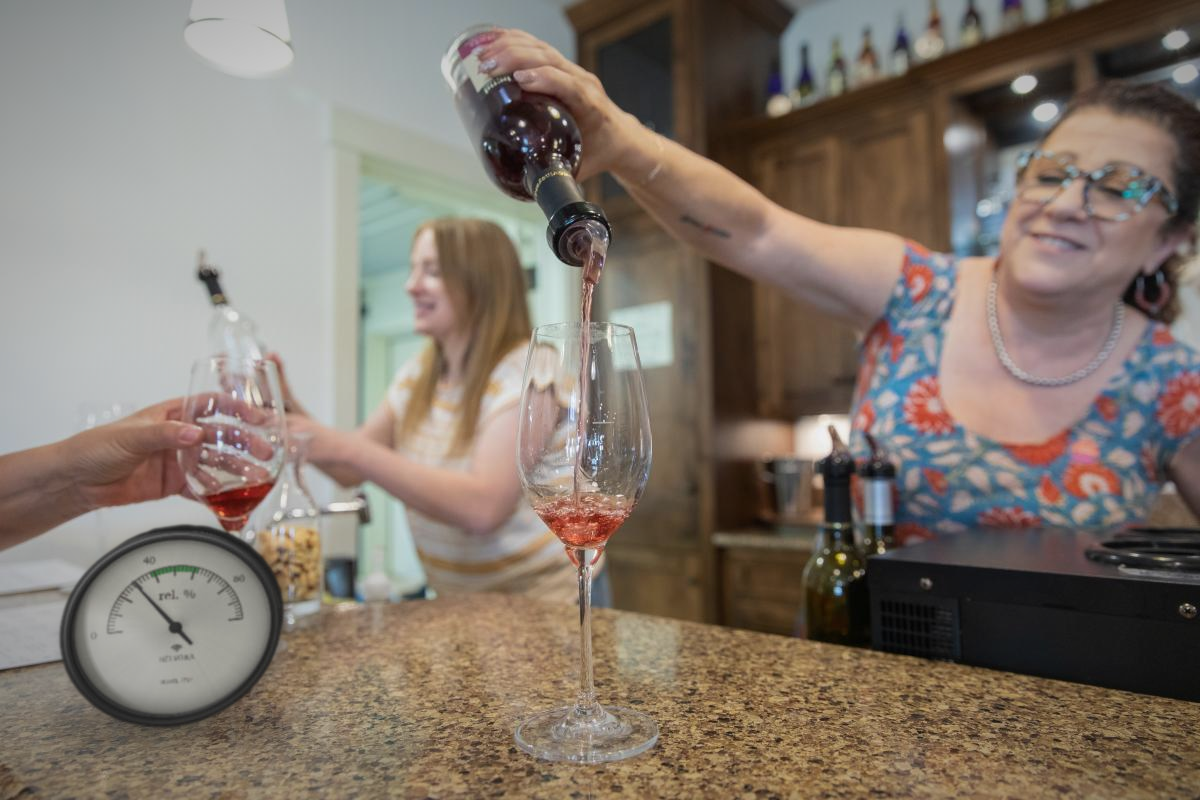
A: 30 %
